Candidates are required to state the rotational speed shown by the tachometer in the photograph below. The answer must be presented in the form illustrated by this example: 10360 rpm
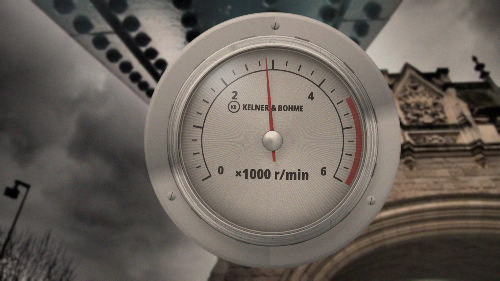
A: 2875 rpm
